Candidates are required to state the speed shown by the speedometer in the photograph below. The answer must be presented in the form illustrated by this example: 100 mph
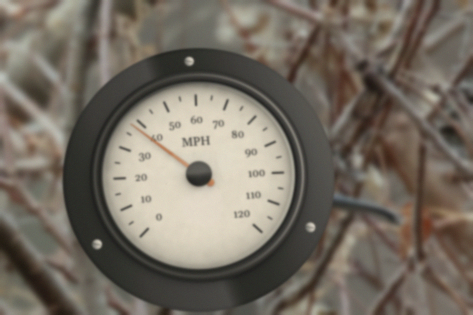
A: 37.5 mph
